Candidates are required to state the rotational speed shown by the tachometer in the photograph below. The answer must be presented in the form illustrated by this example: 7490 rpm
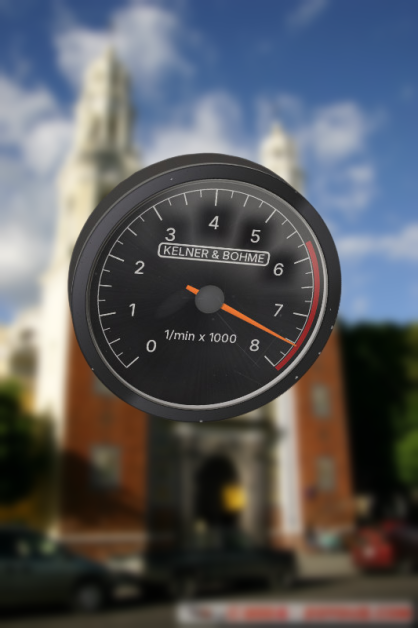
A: 7500 rpm
